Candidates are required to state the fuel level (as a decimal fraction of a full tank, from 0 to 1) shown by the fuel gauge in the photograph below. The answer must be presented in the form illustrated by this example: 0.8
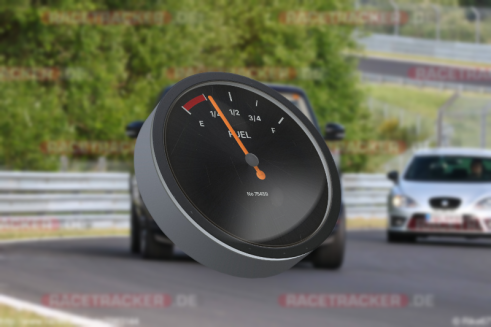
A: 0.25
